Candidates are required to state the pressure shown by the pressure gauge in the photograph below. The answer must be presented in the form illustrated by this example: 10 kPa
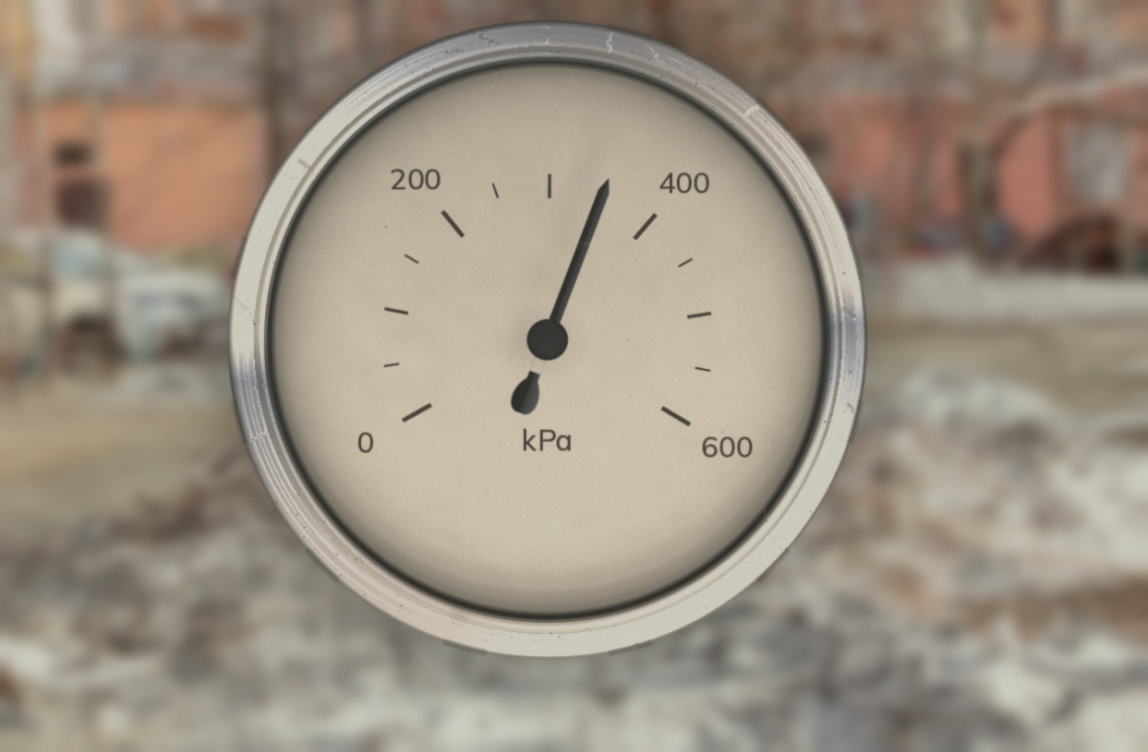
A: 350 kPa
